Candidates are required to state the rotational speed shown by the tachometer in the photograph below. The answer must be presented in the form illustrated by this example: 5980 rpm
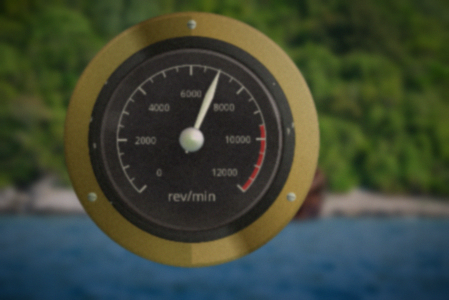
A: 7000 rpm
